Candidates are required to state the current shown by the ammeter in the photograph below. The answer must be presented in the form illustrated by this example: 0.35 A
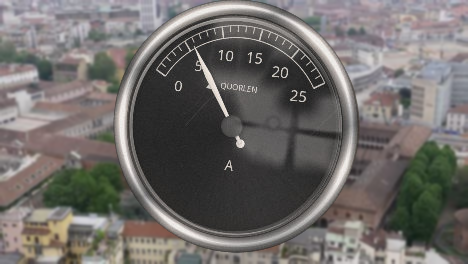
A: 6 A
